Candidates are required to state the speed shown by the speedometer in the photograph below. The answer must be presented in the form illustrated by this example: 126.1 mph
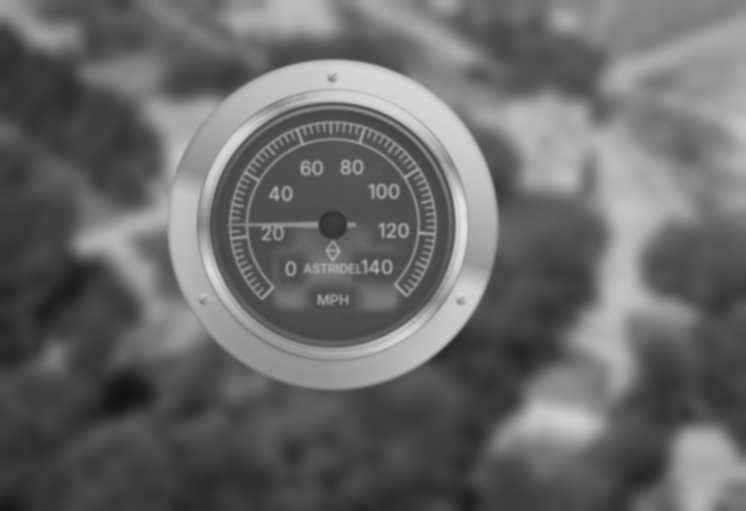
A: 24 mph
